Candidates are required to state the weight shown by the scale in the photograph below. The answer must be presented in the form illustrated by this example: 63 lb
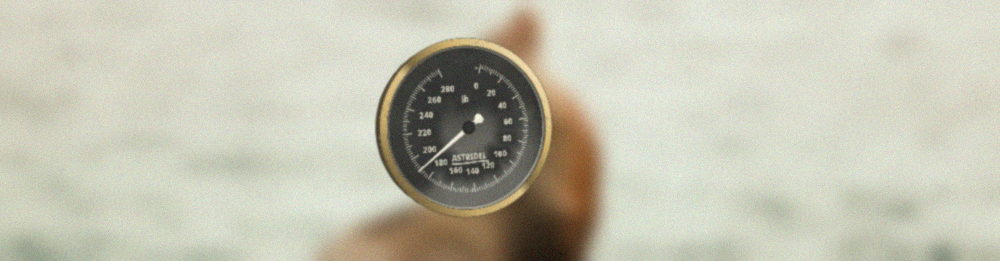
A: 190 lb
